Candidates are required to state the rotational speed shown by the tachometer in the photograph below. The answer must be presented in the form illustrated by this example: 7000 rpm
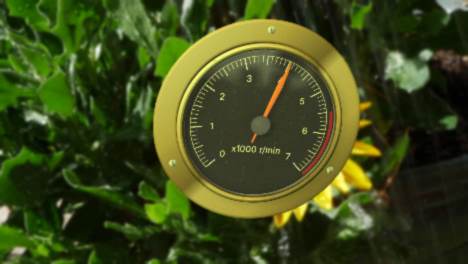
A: 4000 rpm
